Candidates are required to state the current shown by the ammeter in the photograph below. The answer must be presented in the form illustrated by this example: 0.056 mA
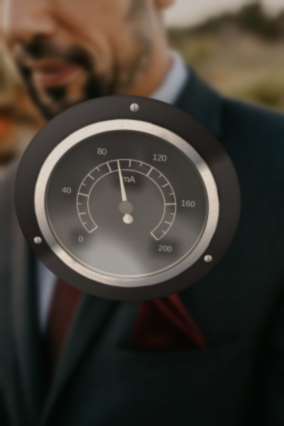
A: 90 mA
